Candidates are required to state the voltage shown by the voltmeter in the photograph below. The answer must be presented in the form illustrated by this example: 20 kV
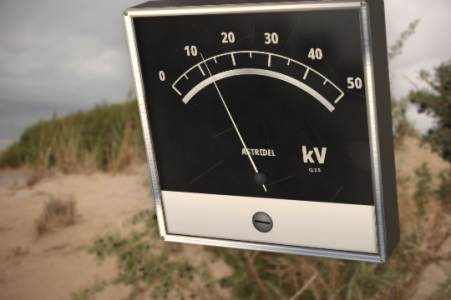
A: 12.5 kV
